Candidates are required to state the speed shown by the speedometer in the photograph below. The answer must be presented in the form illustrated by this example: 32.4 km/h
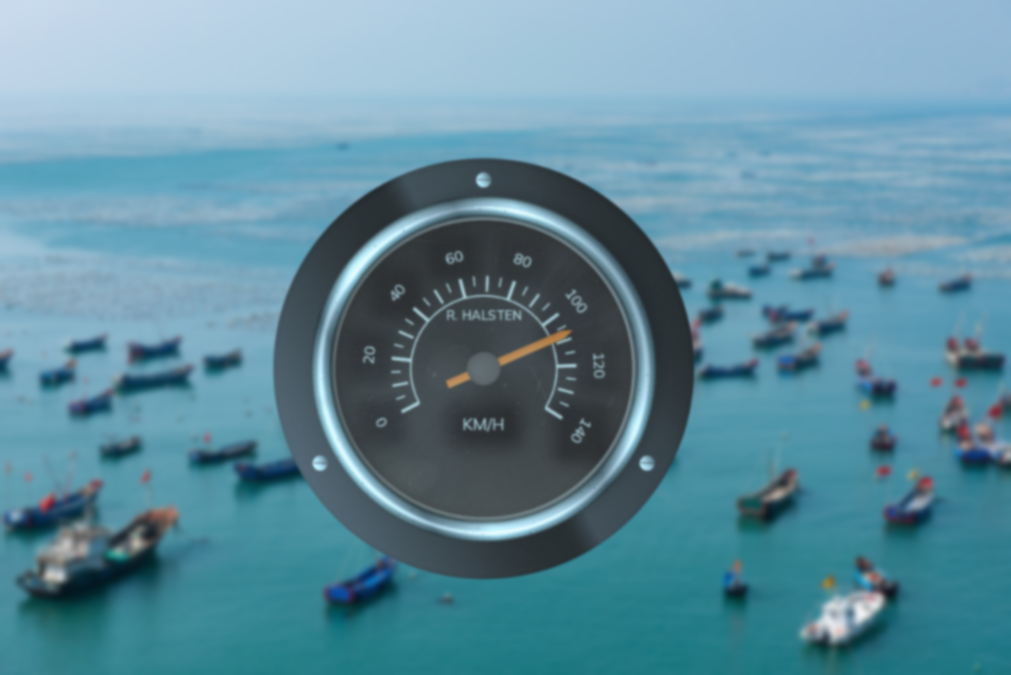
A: 107.5 km/h
